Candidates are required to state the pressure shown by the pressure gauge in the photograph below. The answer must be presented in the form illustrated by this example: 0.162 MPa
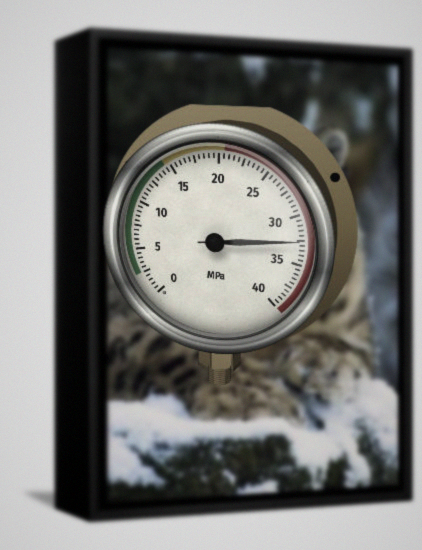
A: 32.5 MPa
